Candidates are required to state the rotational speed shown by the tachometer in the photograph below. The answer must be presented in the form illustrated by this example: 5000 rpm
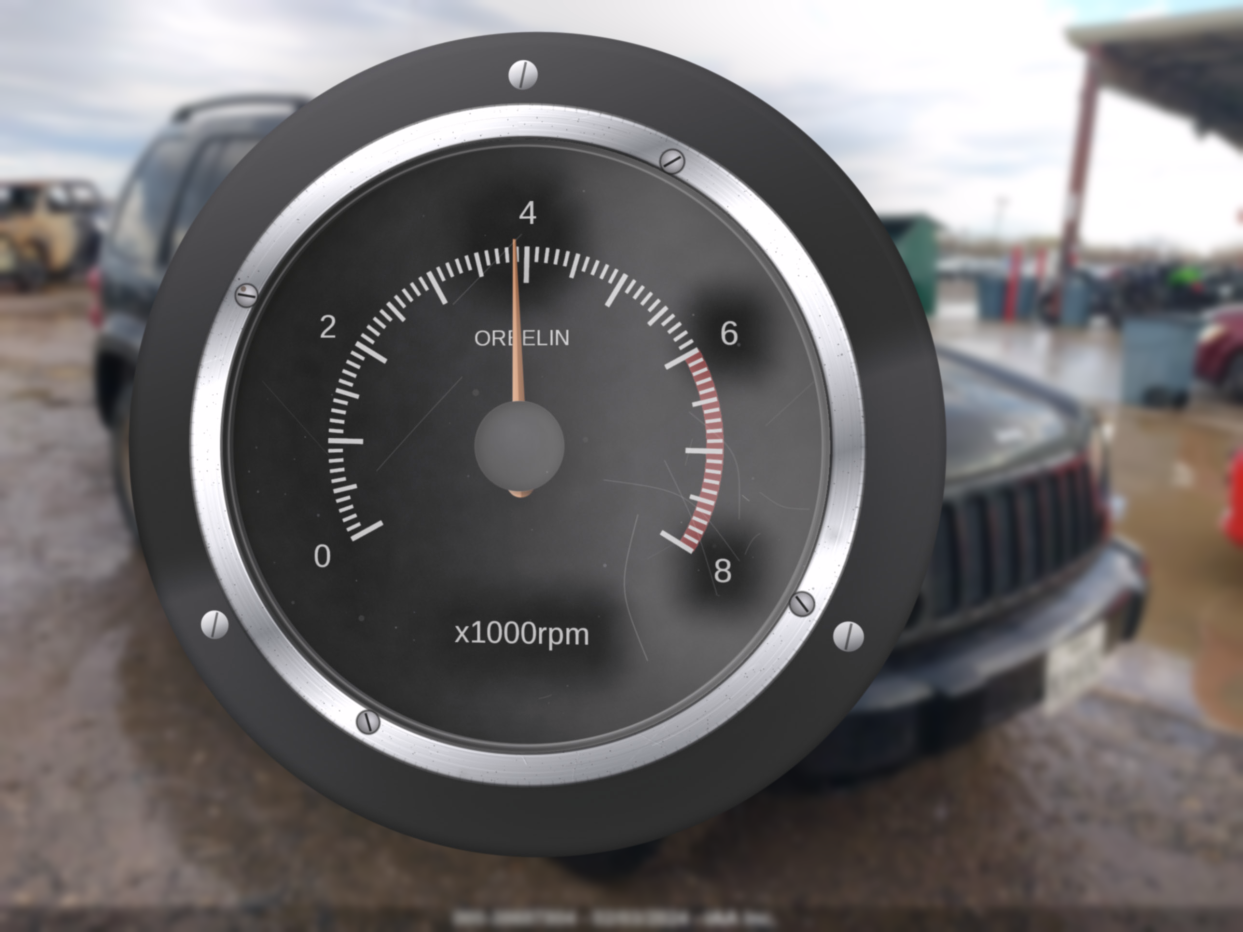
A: 3900 rpm
